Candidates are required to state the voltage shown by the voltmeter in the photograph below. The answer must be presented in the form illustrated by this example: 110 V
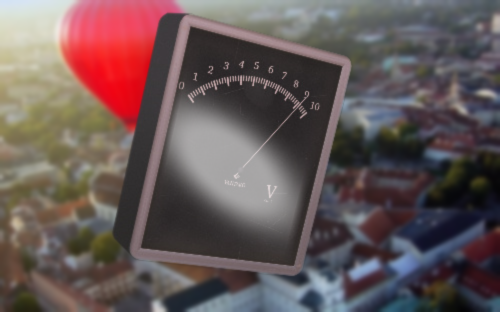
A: 9 V
